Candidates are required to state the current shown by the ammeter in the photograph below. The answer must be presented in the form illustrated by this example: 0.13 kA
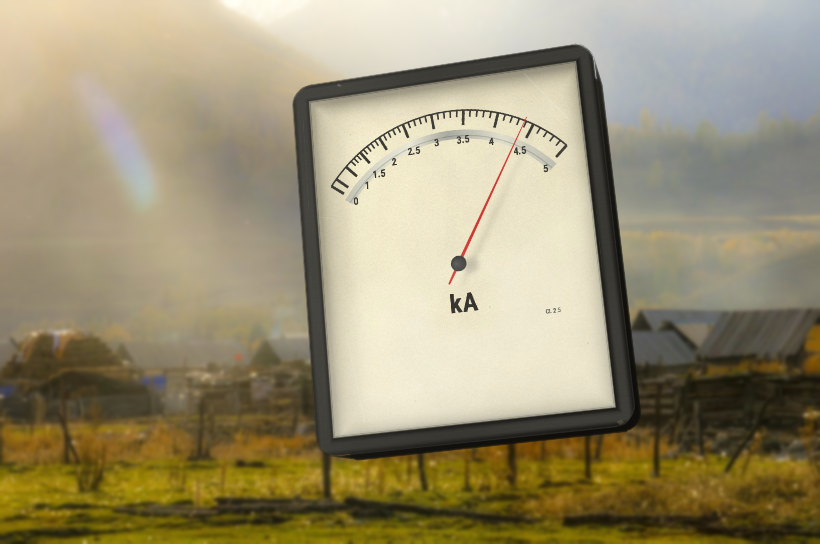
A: 4.4 kA
